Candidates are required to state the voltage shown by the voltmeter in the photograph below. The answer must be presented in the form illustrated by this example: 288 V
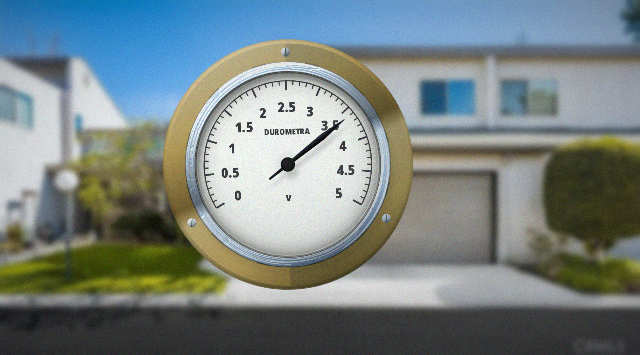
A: 3.6 V
